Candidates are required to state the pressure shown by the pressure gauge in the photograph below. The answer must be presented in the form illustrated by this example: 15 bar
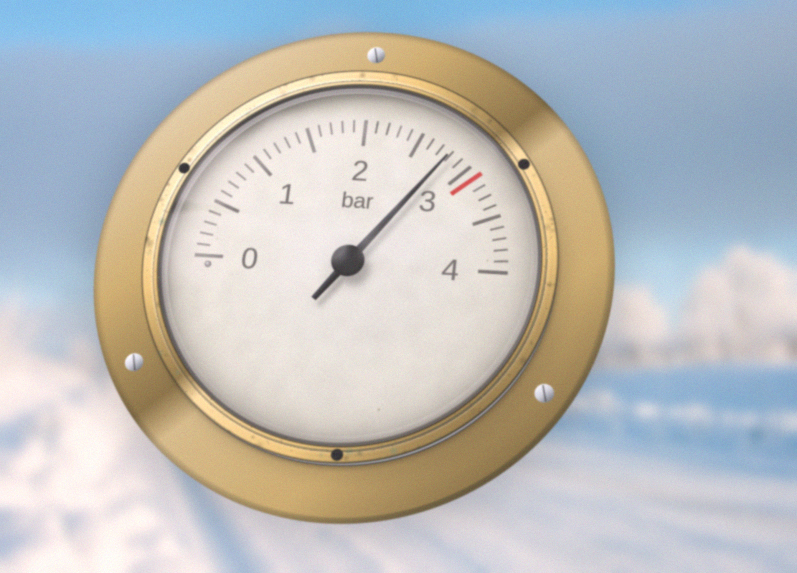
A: 2.8 bar
